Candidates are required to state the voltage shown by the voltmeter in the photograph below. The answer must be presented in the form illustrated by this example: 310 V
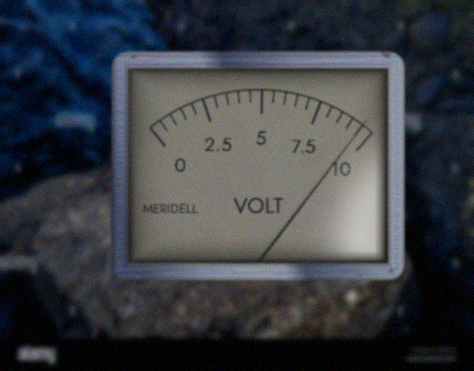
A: 9.5 V
